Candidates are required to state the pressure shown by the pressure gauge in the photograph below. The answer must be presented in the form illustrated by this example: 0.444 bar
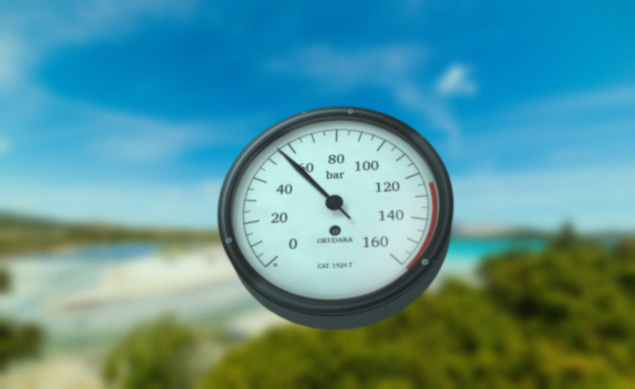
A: 55 bar
